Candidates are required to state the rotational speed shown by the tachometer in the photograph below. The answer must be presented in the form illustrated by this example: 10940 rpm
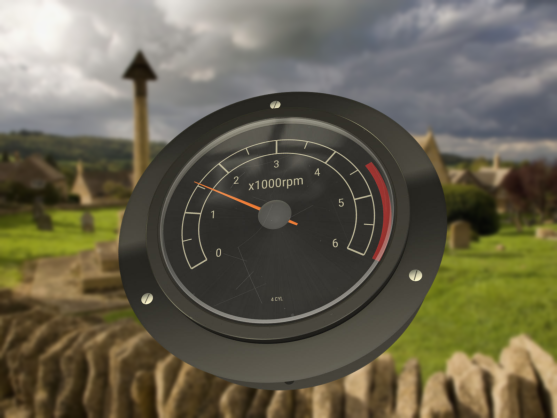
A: 1500 rpm
